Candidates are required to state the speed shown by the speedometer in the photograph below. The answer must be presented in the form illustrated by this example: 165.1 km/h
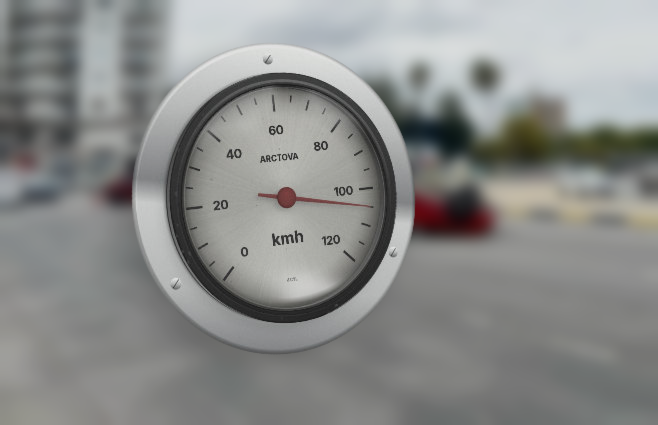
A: 105 km/h
